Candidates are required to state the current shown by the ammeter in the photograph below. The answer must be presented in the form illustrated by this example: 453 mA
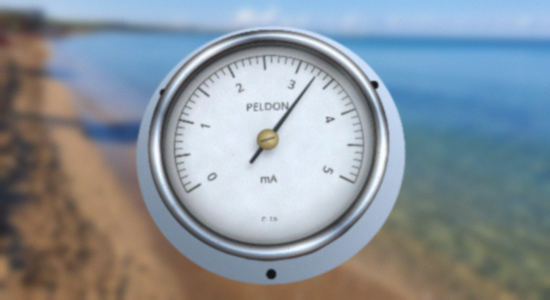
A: 3.3 mA
